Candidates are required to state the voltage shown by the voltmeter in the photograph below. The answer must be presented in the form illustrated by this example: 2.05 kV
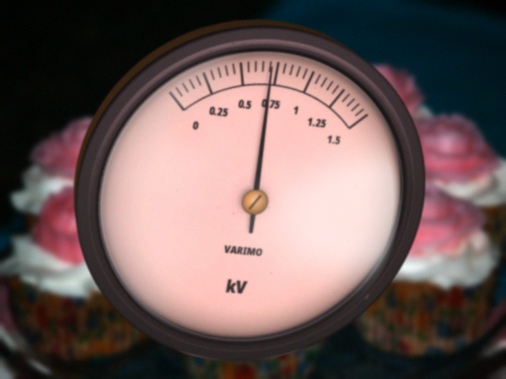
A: 0.7 kV
